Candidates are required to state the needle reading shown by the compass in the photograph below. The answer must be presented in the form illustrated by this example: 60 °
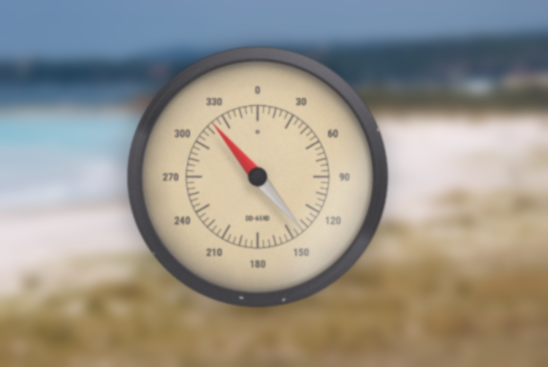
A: 320 °
